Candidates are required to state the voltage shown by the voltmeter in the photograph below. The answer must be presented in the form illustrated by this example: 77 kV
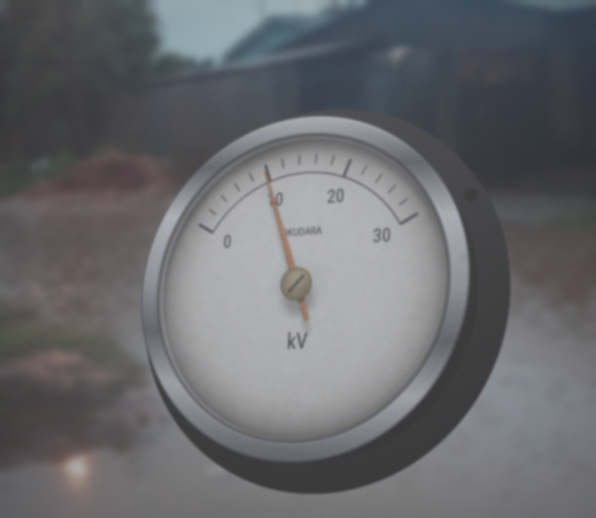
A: 10 kV
